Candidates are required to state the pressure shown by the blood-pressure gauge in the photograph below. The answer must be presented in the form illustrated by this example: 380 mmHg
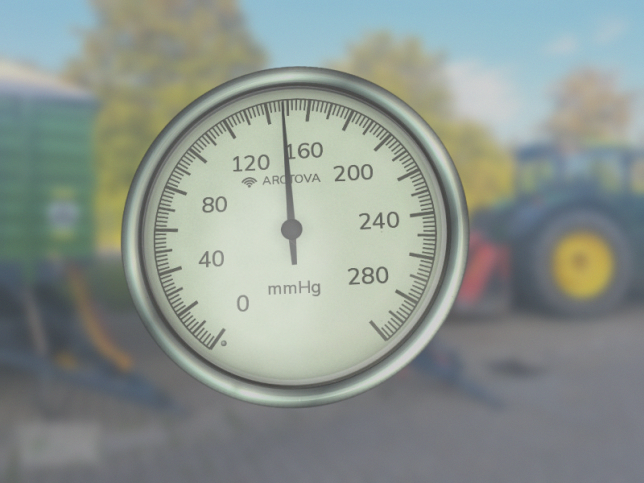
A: 148 mmHg
